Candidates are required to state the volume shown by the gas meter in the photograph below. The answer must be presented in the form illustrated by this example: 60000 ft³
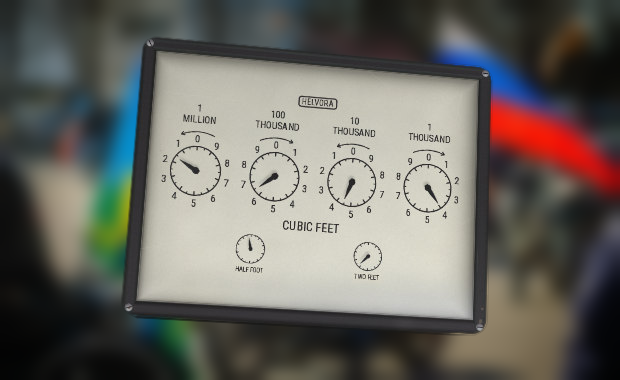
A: 164400 ft³
